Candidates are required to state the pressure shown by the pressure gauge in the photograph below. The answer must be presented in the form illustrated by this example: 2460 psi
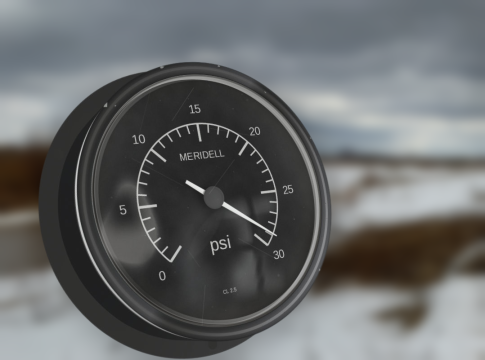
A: 29 psi
